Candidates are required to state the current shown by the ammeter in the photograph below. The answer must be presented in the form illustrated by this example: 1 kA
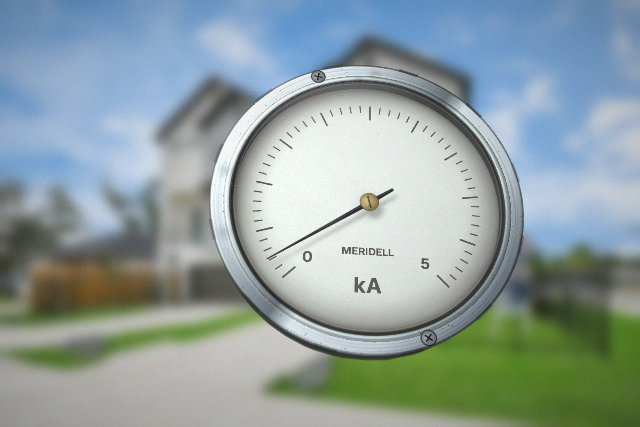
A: 0.2 kA
